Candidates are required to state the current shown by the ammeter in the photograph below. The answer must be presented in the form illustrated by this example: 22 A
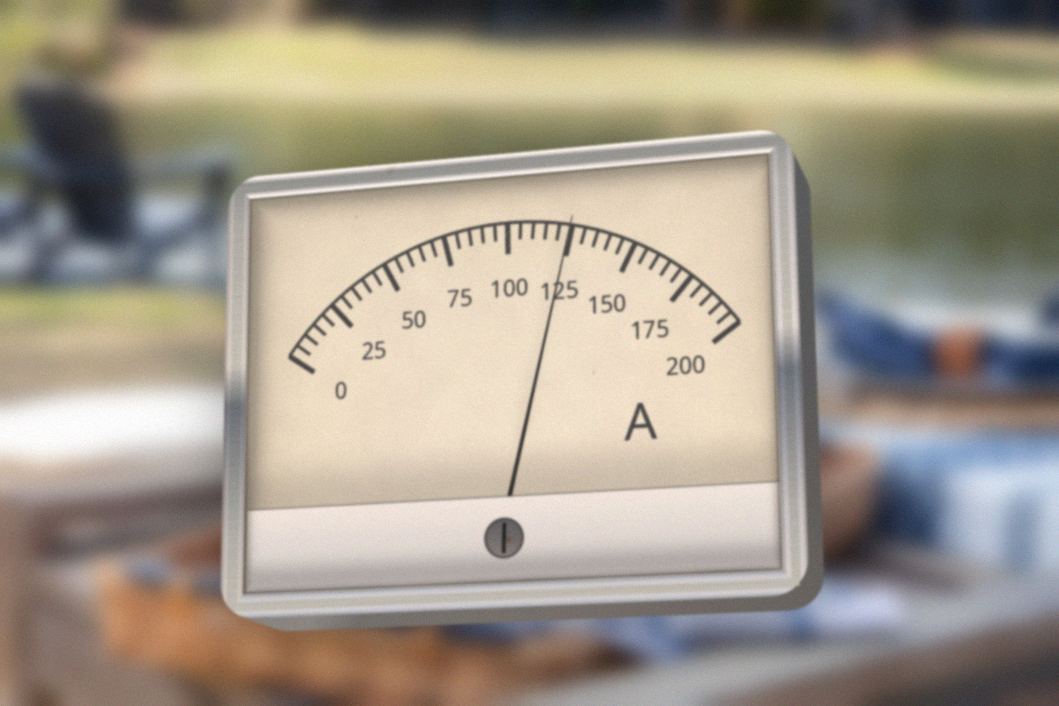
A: 125 A
